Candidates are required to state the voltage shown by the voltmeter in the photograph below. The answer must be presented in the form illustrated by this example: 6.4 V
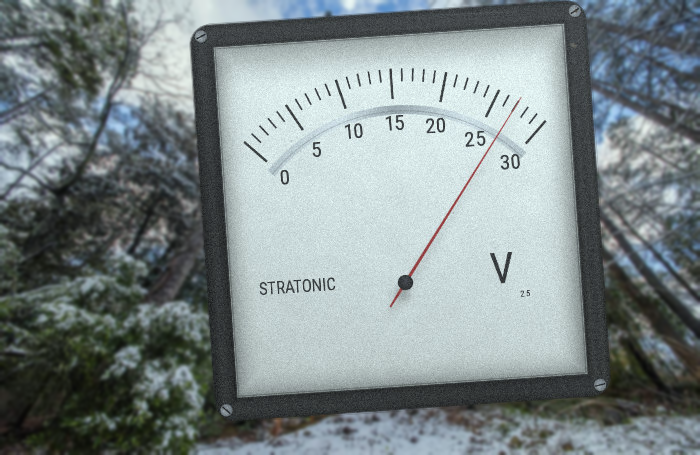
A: 27 V
